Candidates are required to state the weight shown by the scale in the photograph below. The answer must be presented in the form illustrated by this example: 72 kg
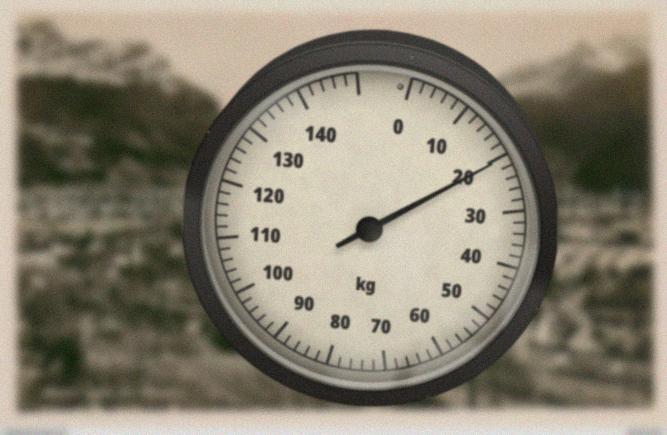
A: 20 kg
